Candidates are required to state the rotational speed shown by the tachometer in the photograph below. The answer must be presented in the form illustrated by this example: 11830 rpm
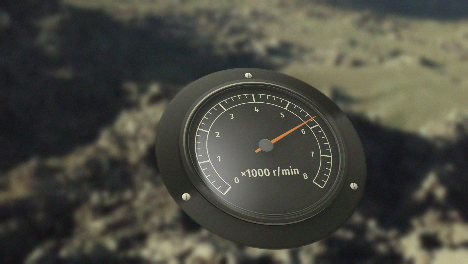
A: 5800 rpm
